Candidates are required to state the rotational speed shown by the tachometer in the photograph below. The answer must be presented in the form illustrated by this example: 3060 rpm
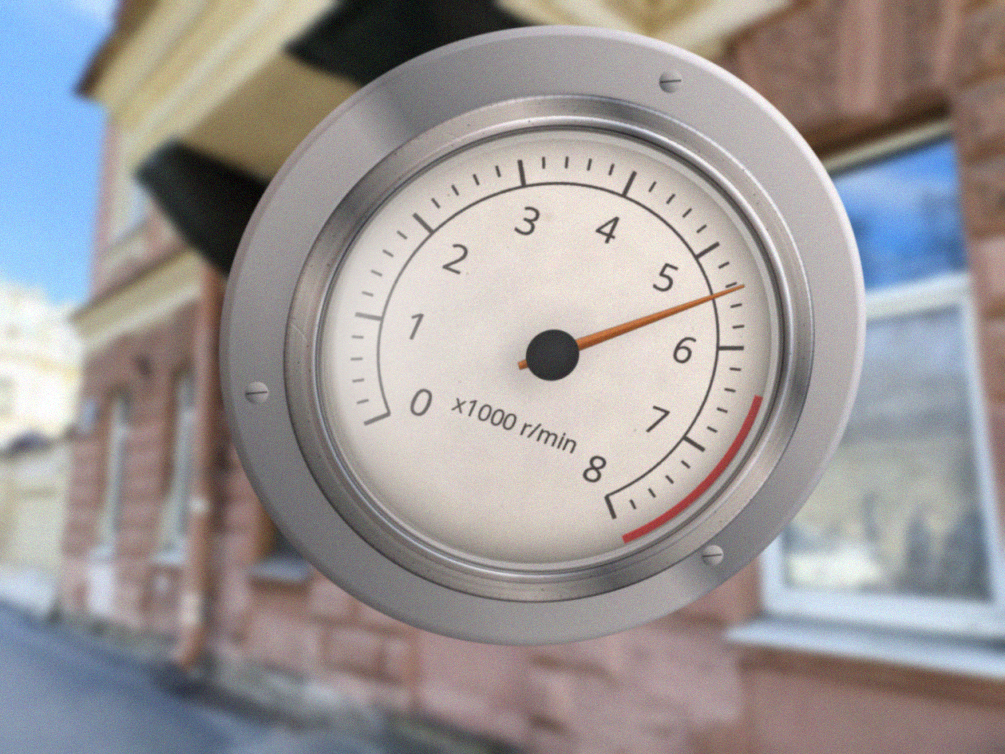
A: 5400 rpm
